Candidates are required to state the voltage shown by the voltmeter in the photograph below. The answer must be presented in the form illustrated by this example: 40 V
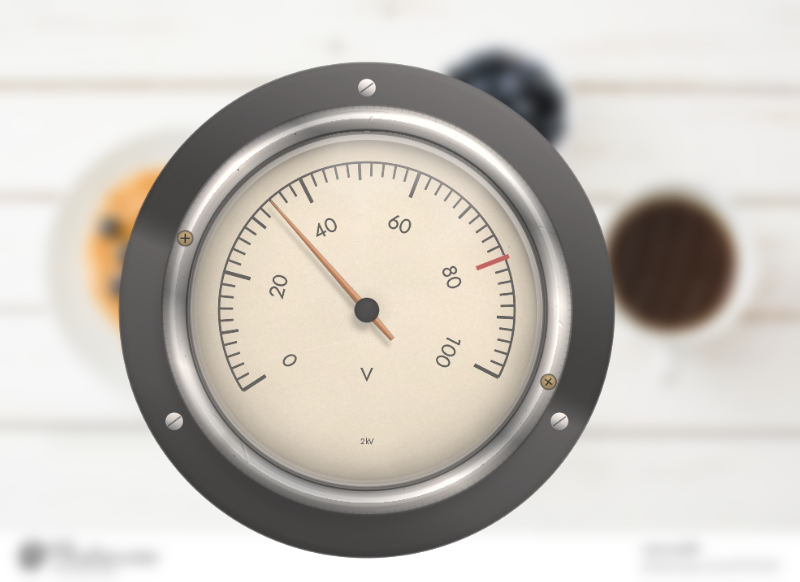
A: 34 V
